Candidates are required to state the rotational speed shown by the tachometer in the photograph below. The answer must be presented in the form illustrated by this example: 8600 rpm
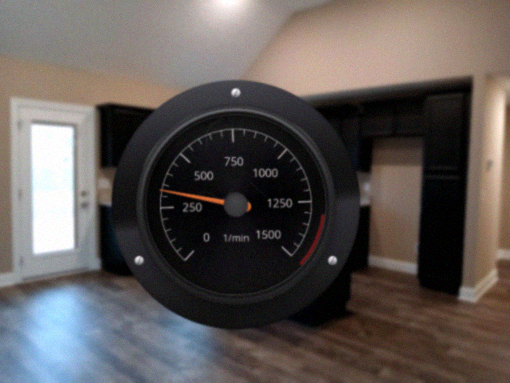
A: 325 rpm
